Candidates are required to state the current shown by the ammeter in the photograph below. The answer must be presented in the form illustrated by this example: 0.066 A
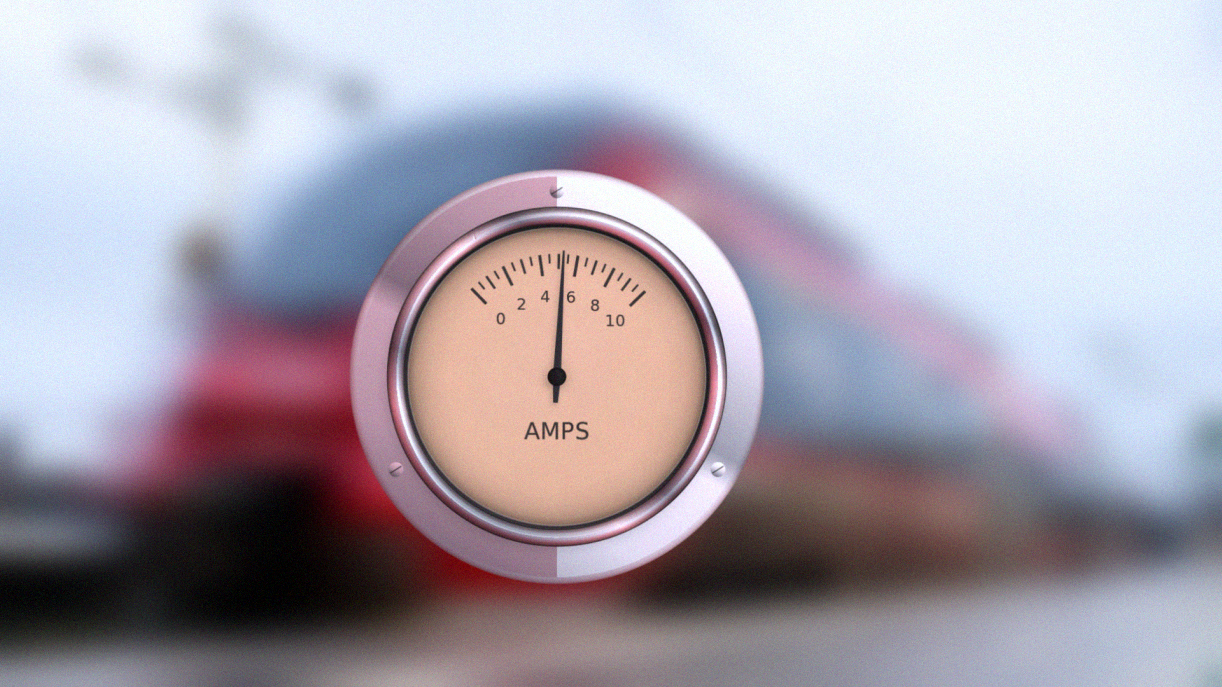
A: 5.25 A
